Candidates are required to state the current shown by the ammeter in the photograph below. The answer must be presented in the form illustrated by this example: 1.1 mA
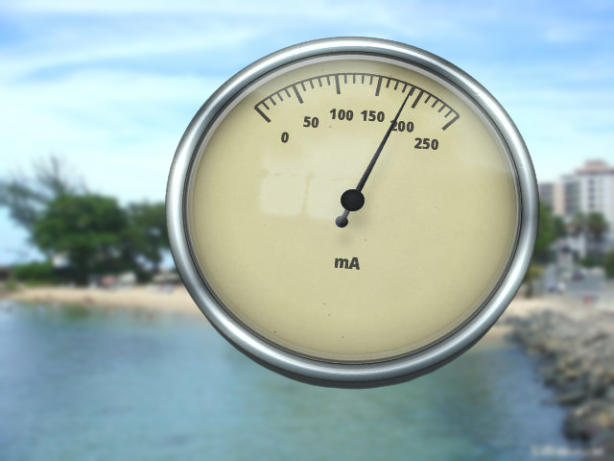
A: 190 mA
